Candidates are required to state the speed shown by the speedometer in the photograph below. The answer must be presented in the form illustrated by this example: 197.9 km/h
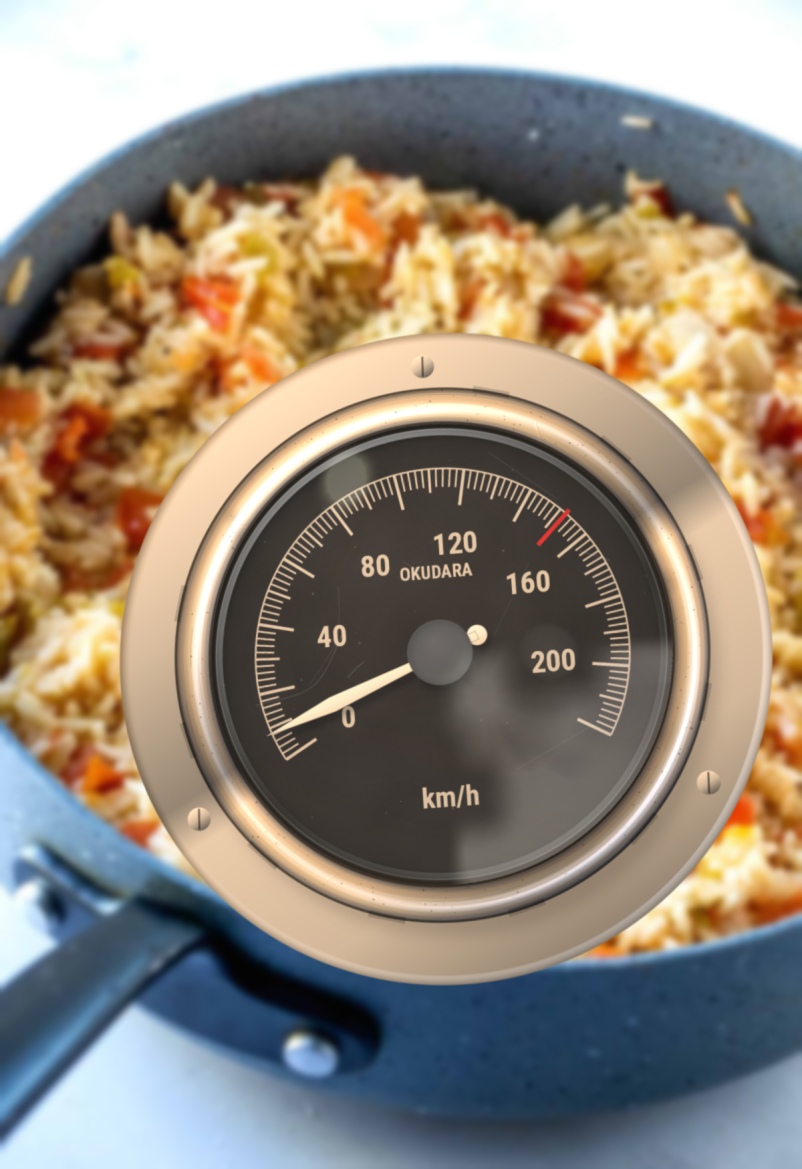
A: 8 km/h
